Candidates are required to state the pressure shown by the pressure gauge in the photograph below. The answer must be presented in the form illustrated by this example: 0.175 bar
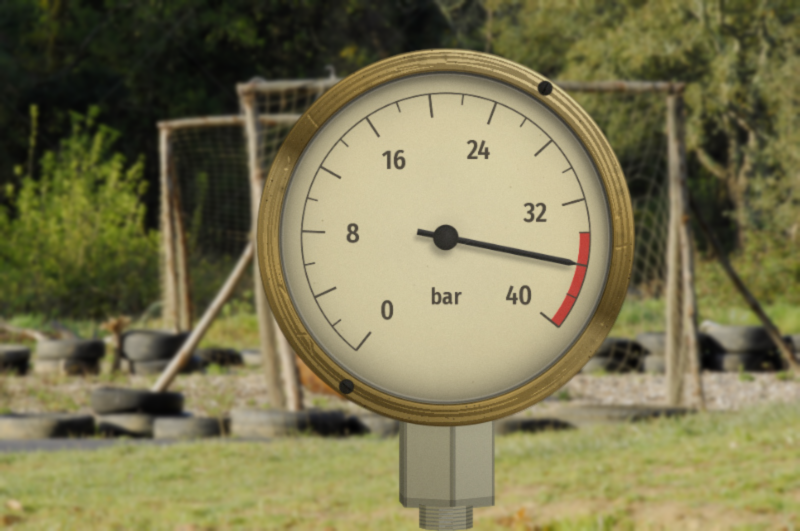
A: 36 bar
